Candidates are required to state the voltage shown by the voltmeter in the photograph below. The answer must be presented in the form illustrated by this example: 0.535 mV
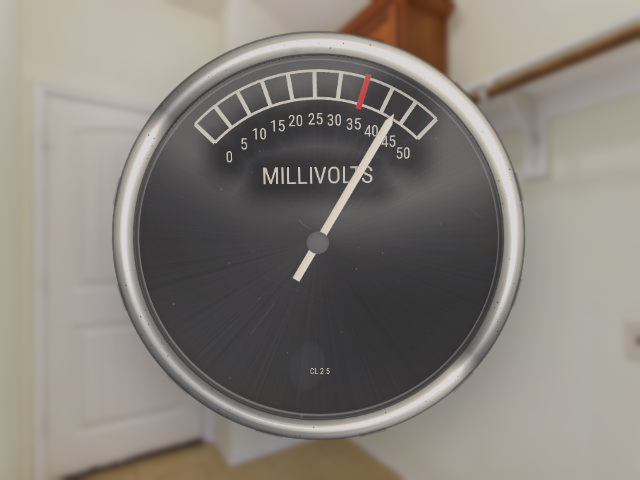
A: 42.5 mV
